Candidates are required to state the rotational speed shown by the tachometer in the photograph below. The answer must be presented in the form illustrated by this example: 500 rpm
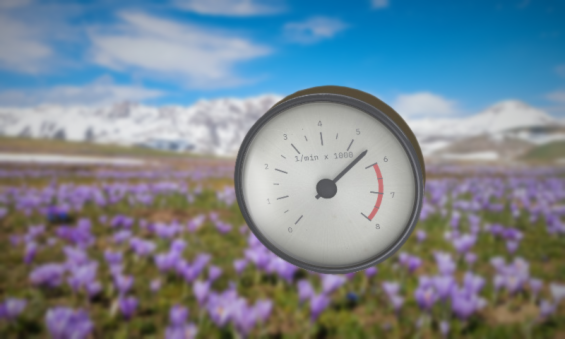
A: 5500 rpm
